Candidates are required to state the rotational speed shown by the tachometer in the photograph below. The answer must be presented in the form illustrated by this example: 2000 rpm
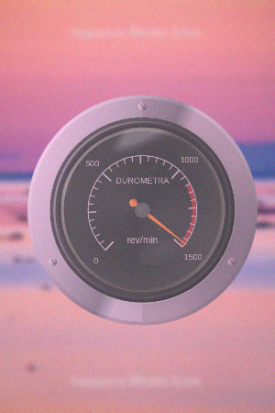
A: 1475 rpm
